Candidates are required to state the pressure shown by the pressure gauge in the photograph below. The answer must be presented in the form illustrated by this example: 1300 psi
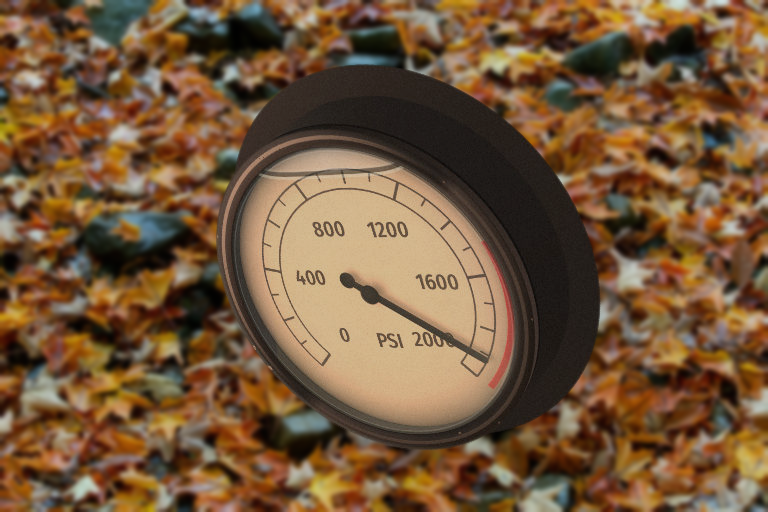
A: 1900 psi
